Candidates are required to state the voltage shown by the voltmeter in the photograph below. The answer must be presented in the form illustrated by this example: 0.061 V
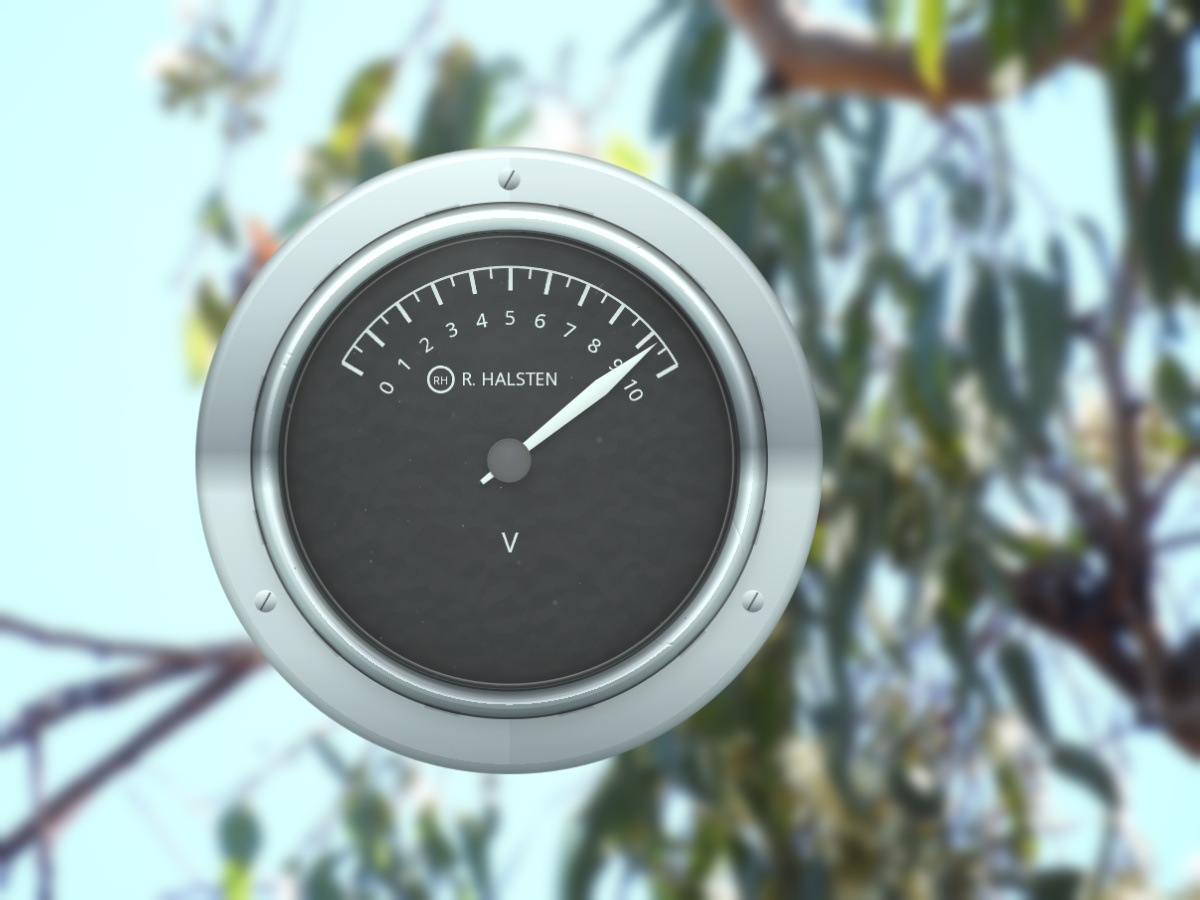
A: 9.25 V
